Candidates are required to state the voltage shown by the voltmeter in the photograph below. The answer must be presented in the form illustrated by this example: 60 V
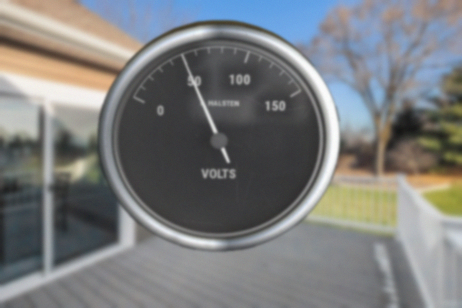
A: 50 V
